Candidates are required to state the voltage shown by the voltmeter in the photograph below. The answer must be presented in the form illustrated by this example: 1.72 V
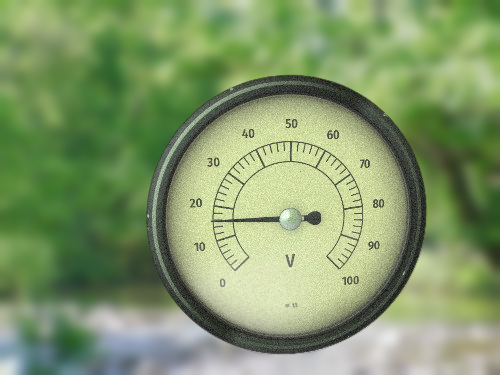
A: 16 V
